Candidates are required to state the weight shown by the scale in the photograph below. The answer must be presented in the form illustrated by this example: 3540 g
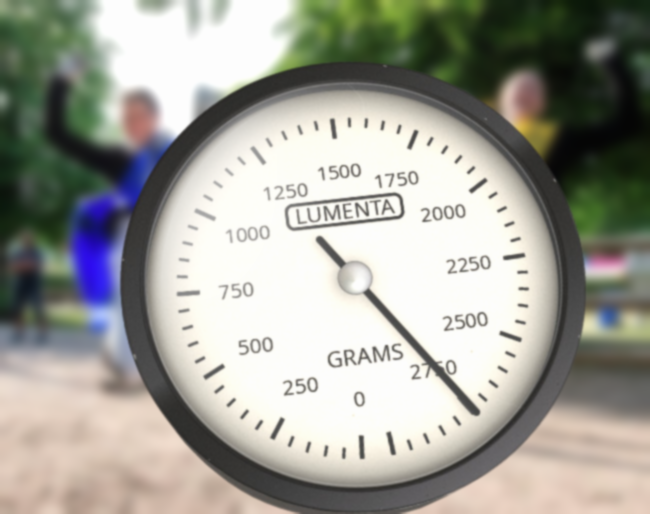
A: 2750 g
